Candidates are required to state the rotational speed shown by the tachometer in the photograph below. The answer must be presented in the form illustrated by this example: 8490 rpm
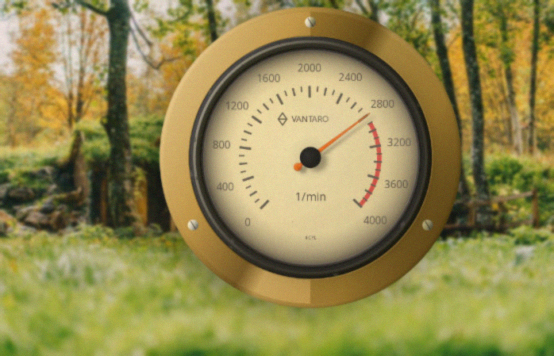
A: 2800 rpm
